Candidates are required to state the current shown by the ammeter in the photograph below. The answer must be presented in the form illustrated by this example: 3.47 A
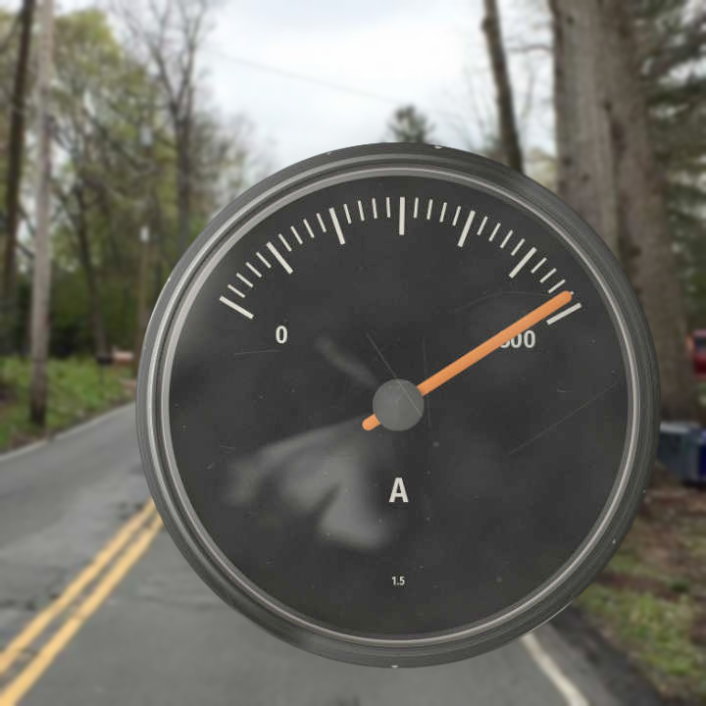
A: 290 A
